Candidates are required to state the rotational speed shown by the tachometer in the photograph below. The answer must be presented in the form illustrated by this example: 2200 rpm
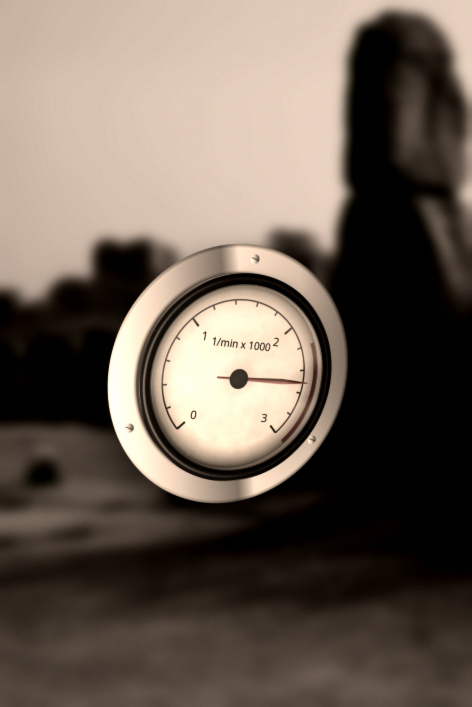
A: 2500 rpm
